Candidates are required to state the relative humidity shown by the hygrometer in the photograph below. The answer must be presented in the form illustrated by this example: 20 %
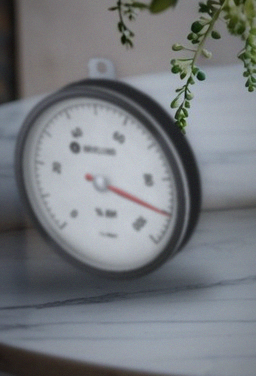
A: 90 %
